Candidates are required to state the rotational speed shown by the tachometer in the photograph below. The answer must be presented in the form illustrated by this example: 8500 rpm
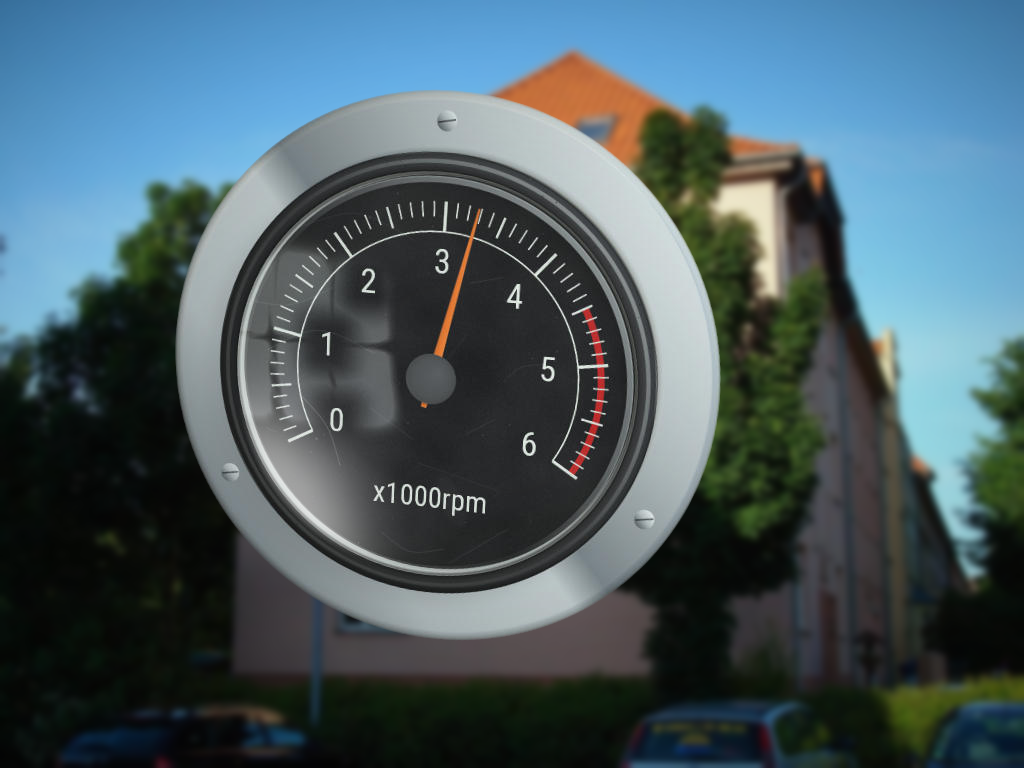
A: 3300 rpm
